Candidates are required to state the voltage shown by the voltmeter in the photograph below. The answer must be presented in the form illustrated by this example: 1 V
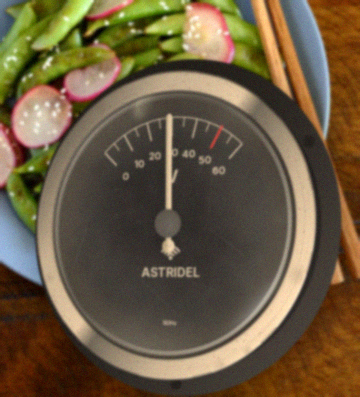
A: 30 V
